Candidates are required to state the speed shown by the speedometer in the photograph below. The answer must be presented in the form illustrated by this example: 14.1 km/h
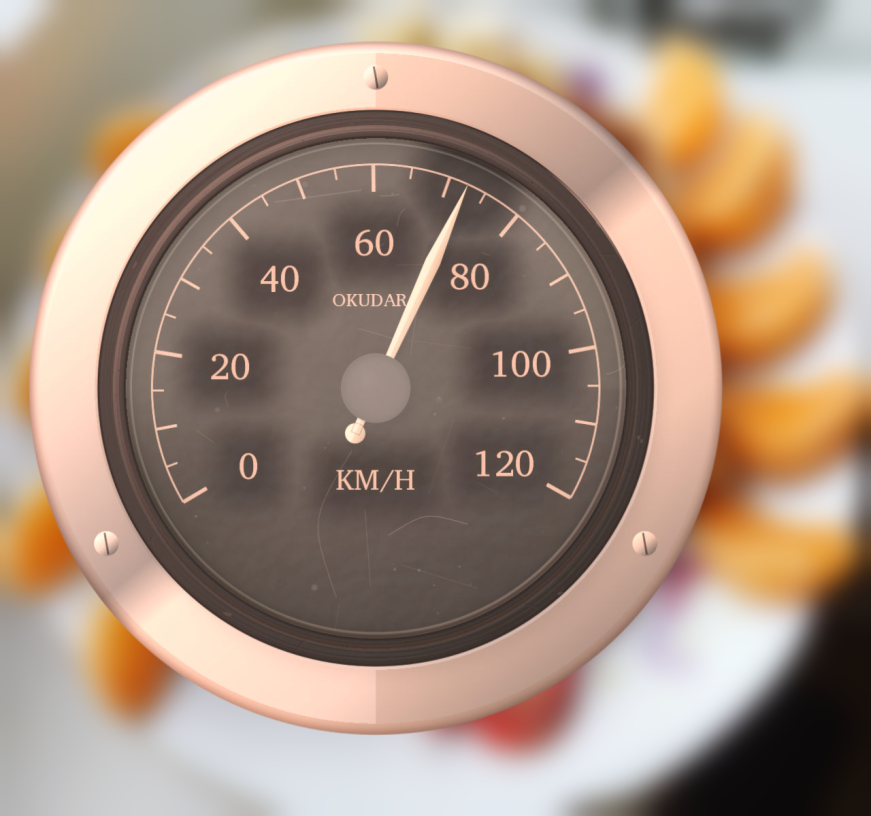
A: 72.5 km/h
